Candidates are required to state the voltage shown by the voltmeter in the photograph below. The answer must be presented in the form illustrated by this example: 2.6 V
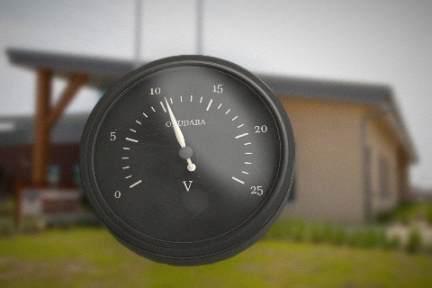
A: 10.5 V
